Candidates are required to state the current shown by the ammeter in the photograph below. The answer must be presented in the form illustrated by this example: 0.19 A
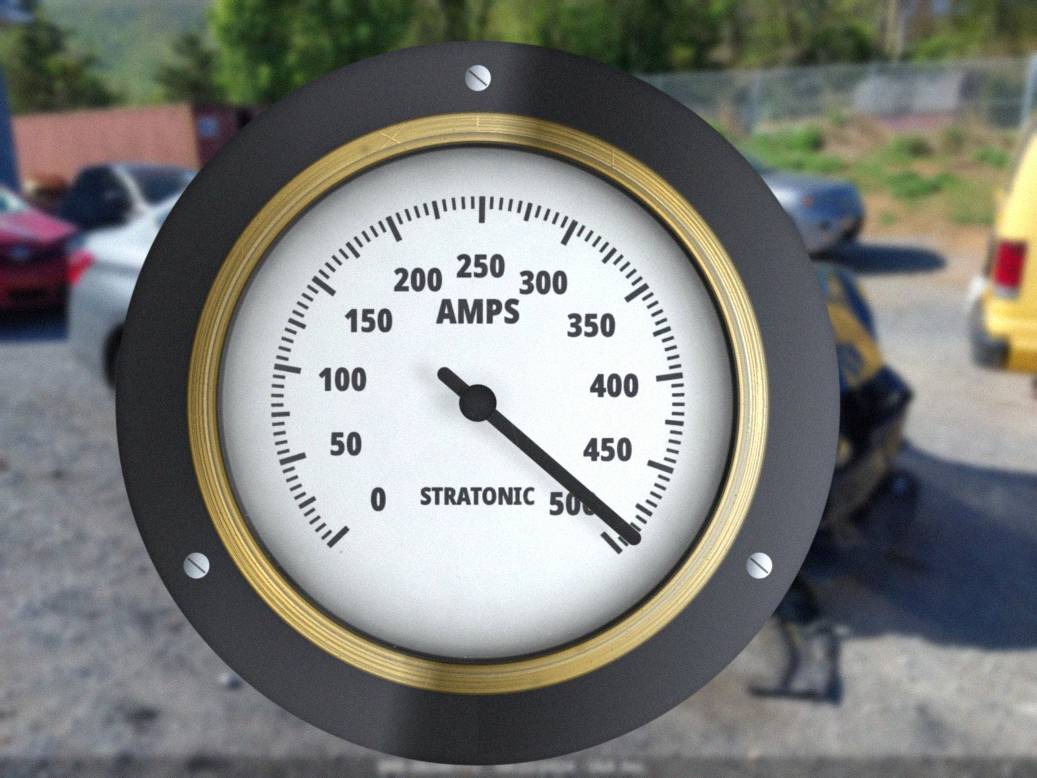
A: 490 A
